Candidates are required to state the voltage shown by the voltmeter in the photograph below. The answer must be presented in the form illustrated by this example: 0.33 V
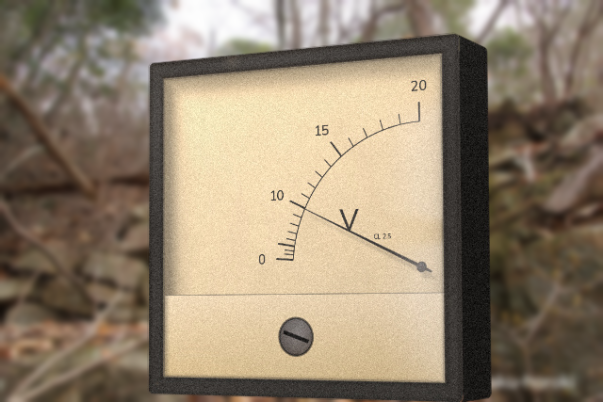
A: 10 V
